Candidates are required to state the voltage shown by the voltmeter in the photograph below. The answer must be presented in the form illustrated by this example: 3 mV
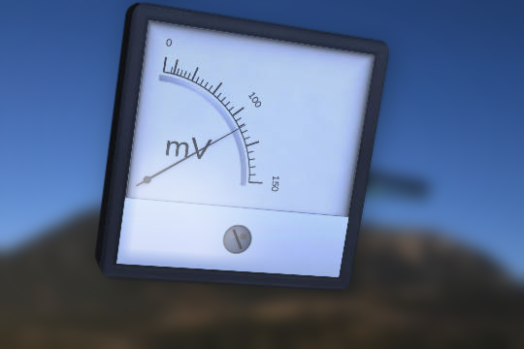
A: 110 mV
